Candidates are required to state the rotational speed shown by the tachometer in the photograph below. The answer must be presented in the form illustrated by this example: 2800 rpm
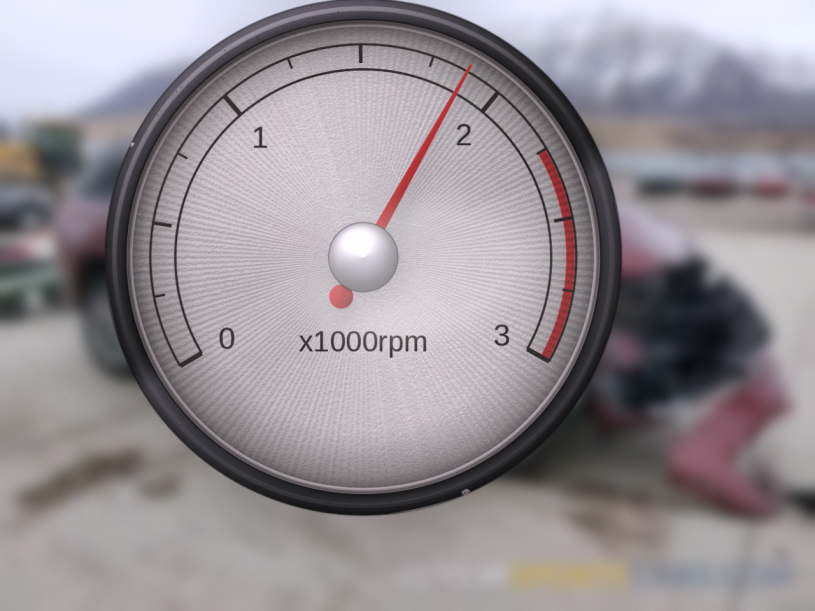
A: 1875 rpm
